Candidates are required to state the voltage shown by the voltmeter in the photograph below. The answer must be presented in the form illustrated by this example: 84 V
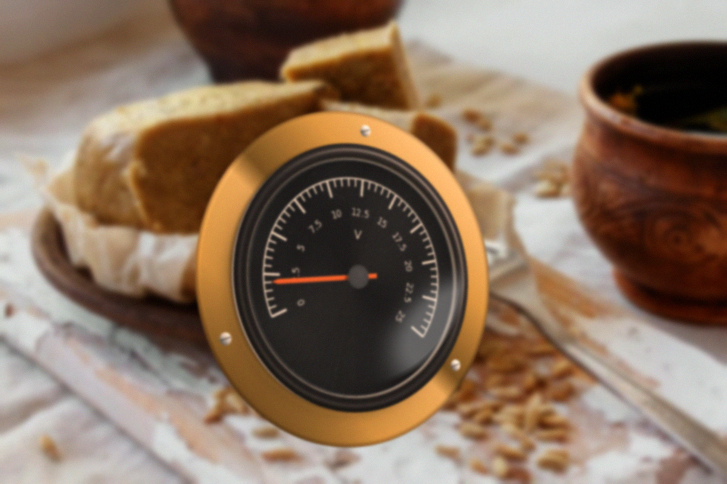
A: 2 V
